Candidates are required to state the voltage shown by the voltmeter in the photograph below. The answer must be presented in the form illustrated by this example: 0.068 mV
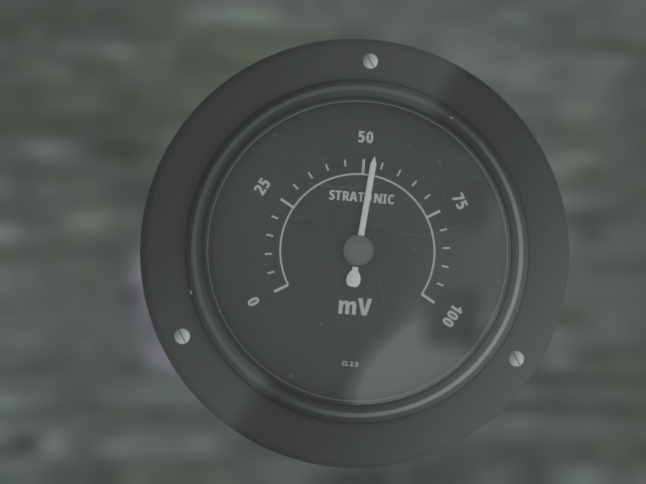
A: 52.5 mV
